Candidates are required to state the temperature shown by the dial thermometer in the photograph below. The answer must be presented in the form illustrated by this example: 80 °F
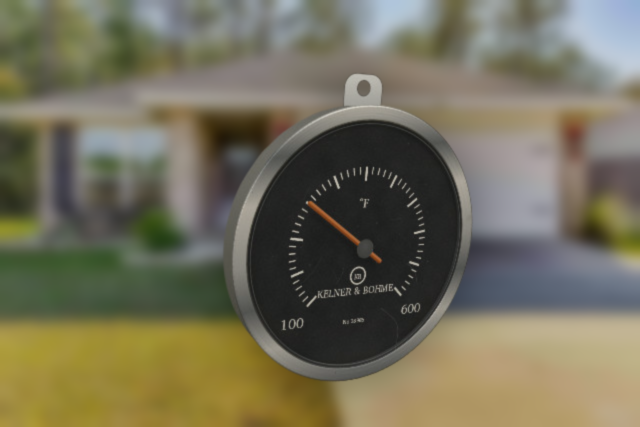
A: 250 °F
